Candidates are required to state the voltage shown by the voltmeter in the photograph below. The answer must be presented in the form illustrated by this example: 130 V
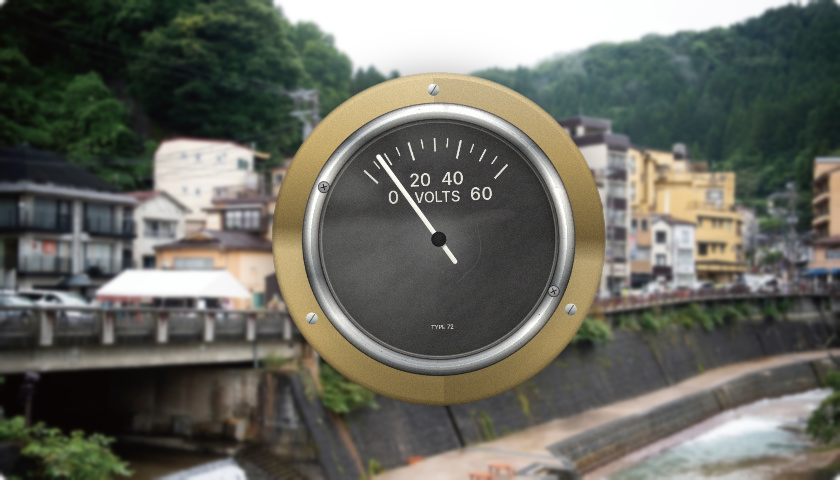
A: 7.5 V
